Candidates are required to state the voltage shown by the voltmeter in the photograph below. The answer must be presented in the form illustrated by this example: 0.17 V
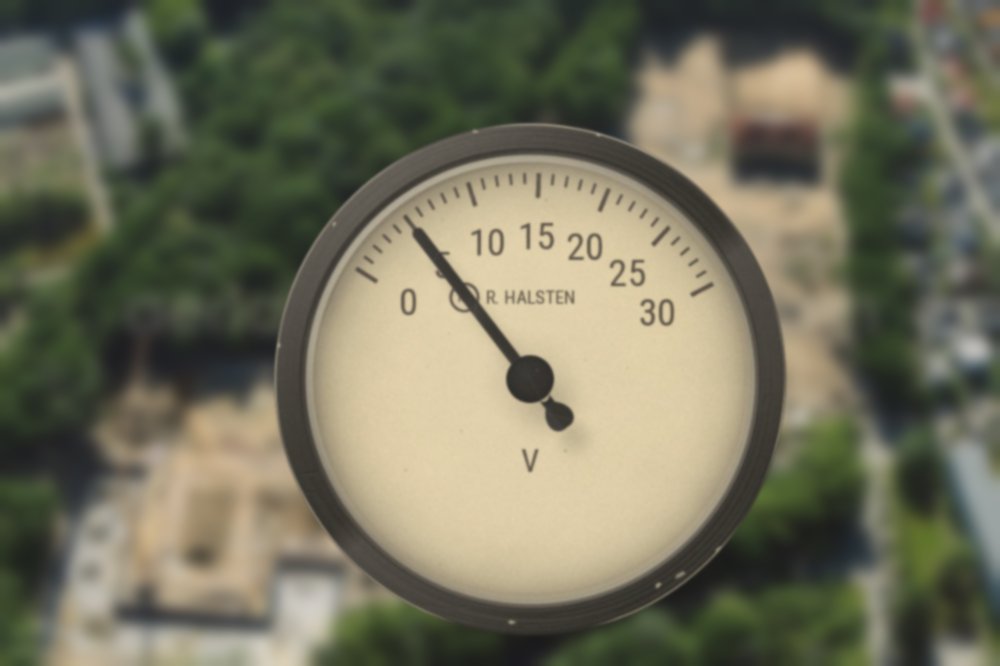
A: 5 V
